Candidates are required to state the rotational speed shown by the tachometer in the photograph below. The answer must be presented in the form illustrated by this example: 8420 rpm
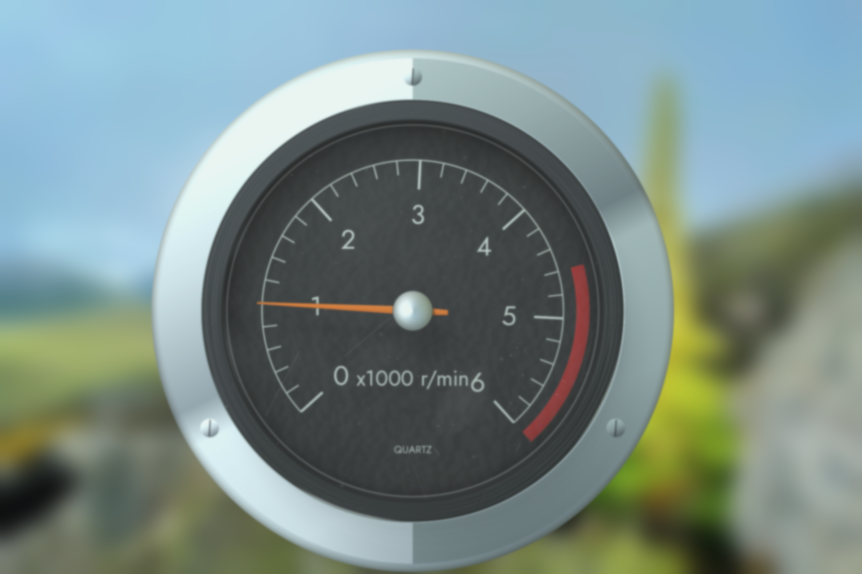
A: 1000 rpm
